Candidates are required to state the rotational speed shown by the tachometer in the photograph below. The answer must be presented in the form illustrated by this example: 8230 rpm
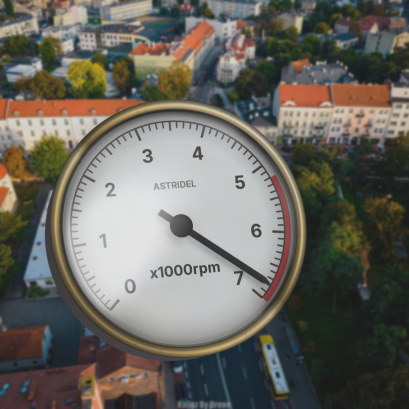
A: 6800 rpm
